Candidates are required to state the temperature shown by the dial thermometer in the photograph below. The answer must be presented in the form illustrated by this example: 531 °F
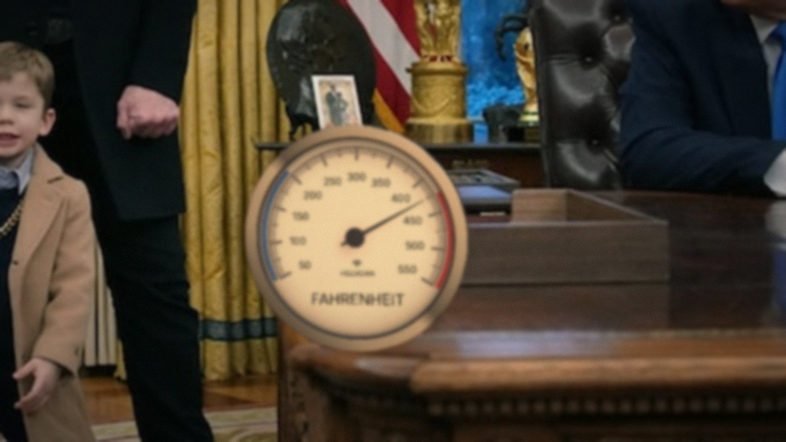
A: 425 °F
